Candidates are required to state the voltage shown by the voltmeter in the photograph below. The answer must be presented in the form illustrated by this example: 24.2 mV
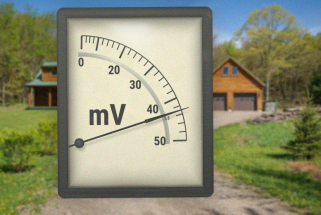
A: 43 mV
